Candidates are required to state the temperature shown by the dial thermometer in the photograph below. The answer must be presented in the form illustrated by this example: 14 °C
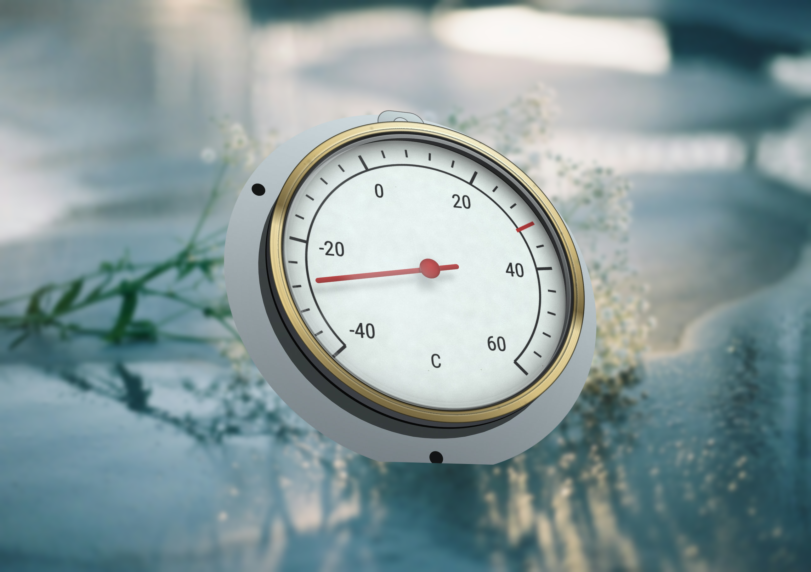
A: -28 °C
